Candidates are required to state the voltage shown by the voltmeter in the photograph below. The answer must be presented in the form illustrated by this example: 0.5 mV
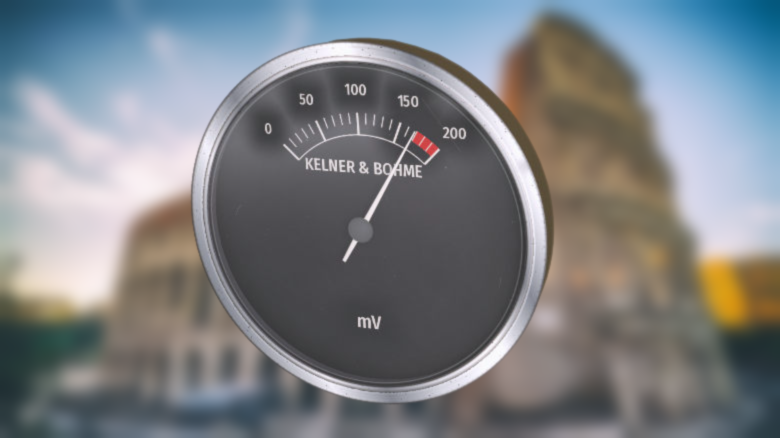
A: 170 mV
